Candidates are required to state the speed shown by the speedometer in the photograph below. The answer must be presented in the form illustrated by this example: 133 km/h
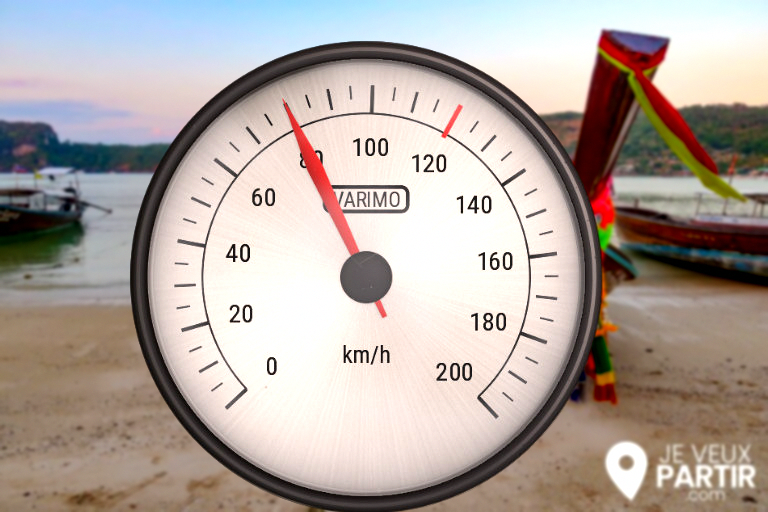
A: 80 km/h
